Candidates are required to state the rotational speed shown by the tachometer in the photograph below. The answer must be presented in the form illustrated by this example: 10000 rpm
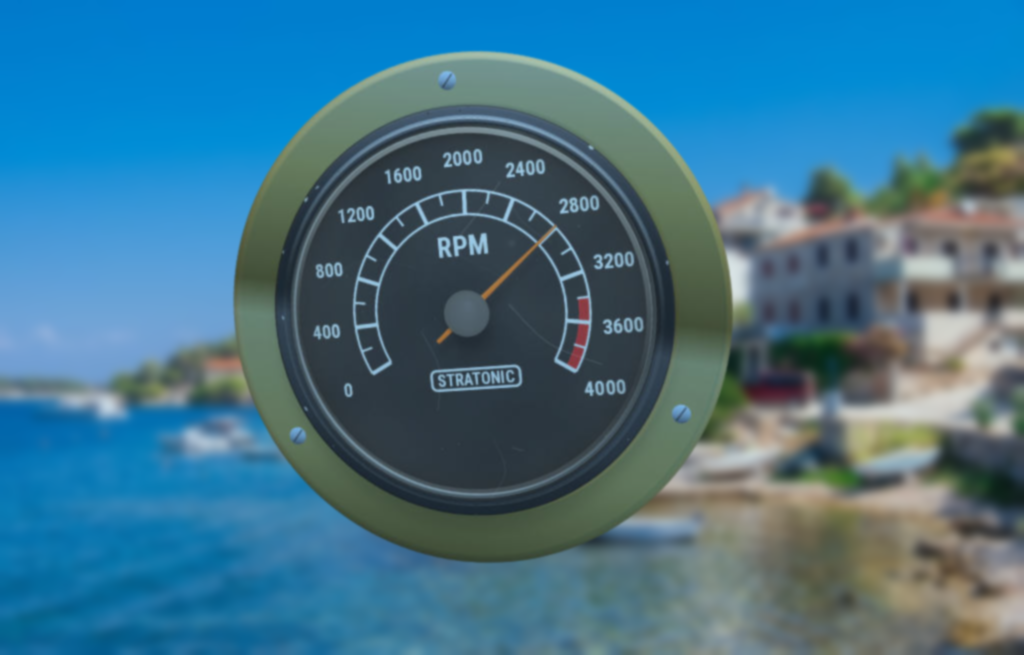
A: 2800 rpm
